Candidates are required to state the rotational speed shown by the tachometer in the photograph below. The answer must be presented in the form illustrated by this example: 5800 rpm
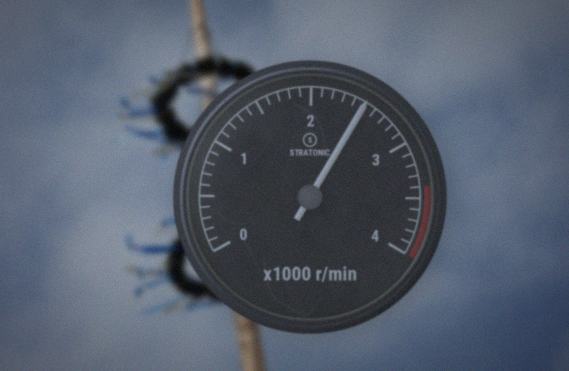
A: 2500 rpm
